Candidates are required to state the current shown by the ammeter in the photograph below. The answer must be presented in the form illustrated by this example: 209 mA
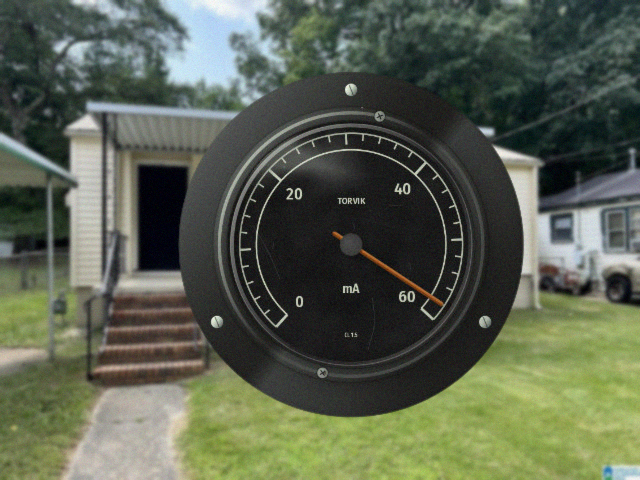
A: 58 mA
